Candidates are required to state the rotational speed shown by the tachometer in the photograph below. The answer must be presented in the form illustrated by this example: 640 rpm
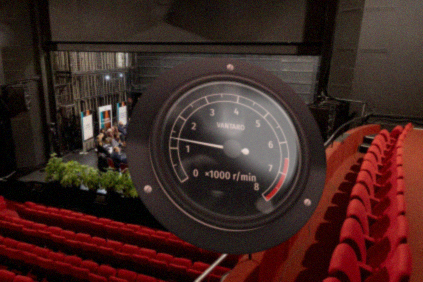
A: 1250 rpm
